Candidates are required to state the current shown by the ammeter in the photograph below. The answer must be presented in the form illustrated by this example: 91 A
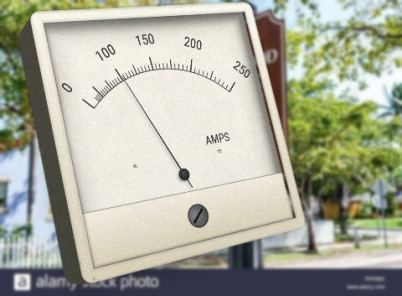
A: 100 A
